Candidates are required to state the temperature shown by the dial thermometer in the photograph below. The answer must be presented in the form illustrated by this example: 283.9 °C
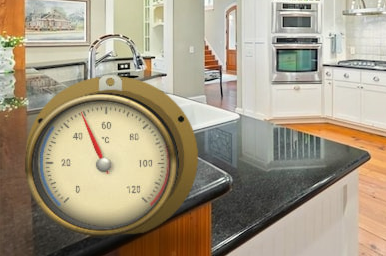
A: 50 °C
